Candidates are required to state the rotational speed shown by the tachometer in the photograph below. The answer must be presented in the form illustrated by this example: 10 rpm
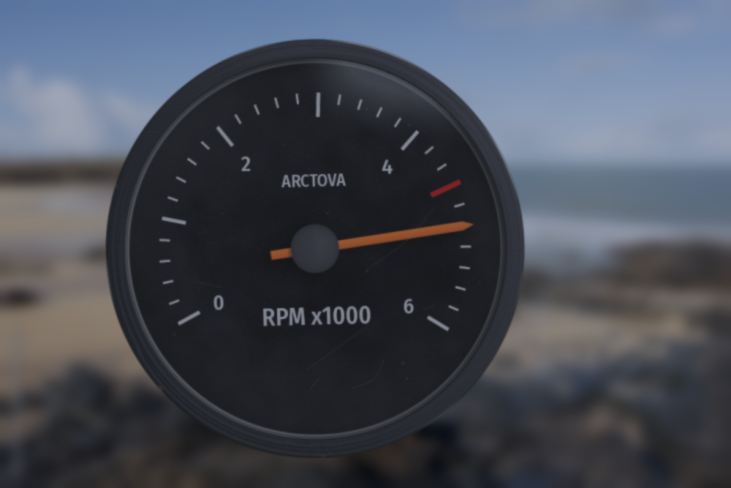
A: 5000 rpm
